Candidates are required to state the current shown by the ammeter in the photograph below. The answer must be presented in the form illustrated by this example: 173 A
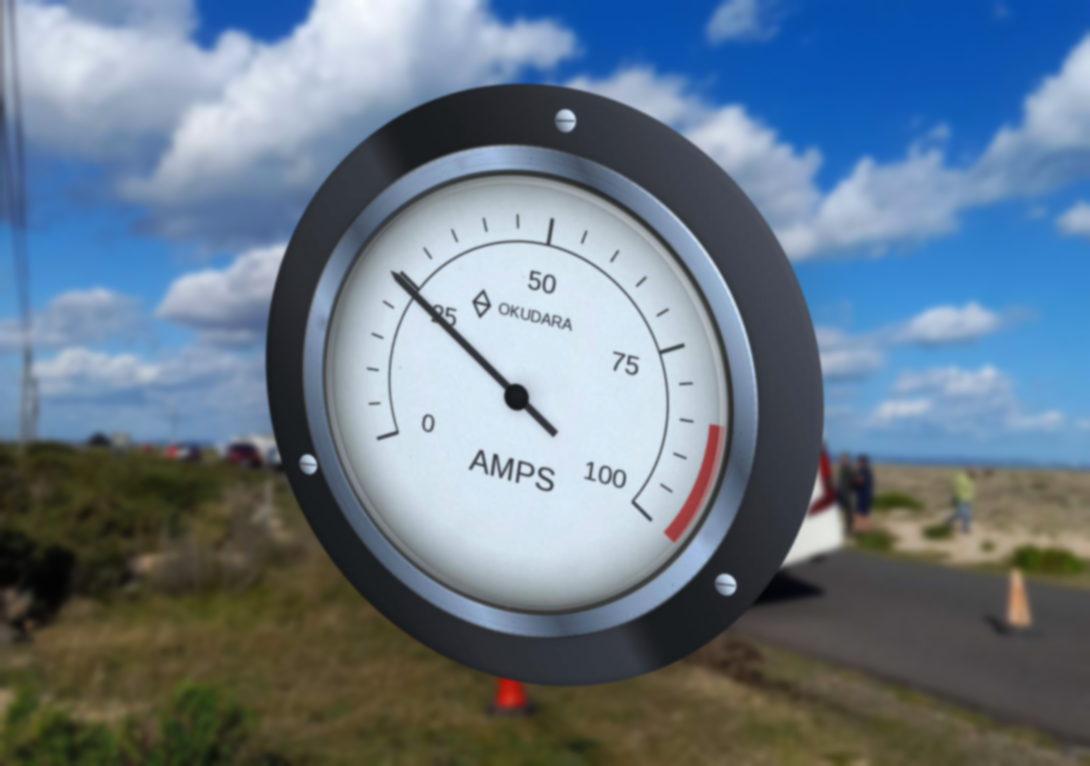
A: 25 A
